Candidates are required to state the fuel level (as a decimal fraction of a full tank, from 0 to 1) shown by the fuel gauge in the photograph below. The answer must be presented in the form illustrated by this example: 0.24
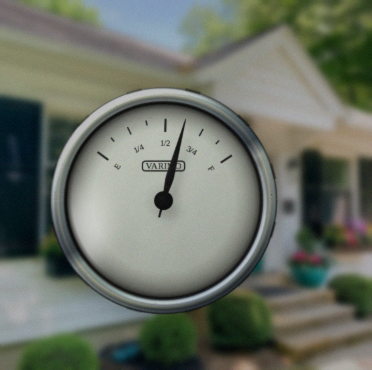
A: 0.625
